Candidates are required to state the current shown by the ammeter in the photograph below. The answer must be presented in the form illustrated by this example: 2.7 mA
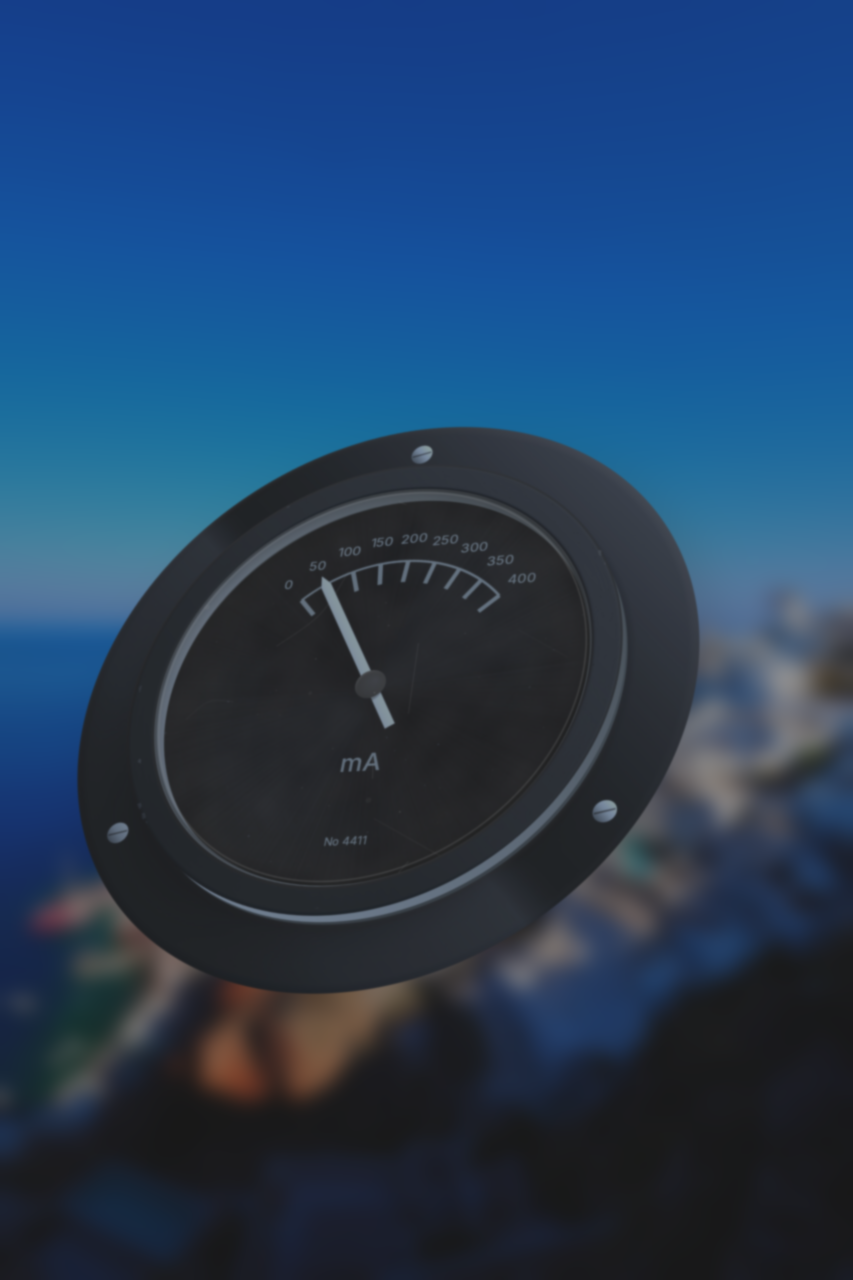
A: 50 mA
